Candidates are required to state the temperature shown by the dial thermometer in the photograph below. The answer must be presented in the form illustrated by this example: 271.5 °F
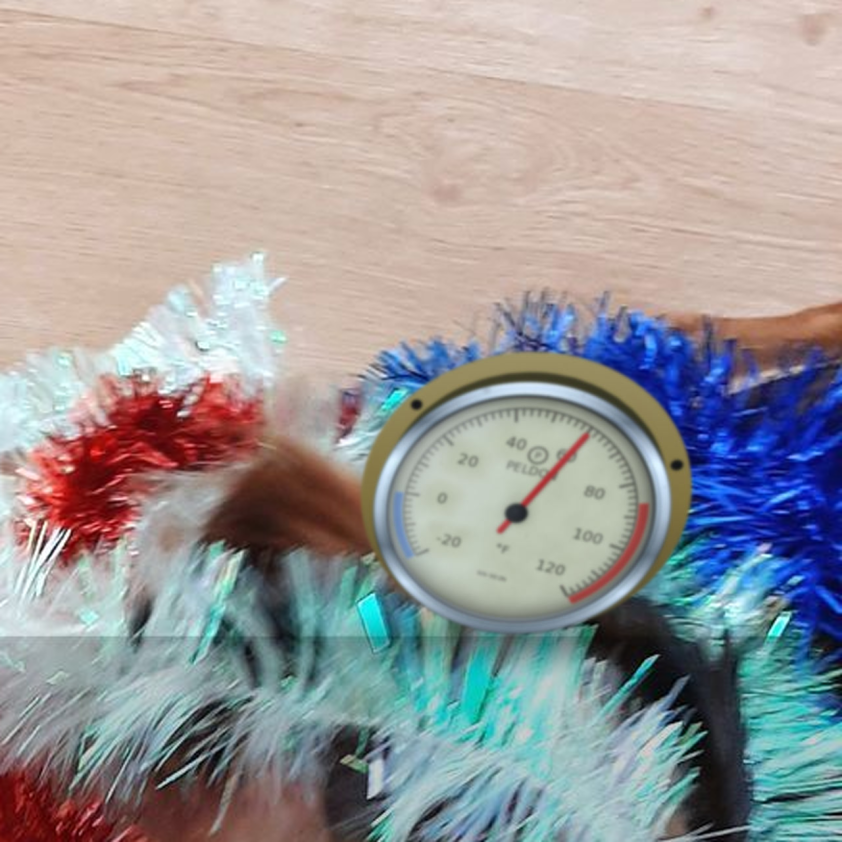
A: 60 °F
